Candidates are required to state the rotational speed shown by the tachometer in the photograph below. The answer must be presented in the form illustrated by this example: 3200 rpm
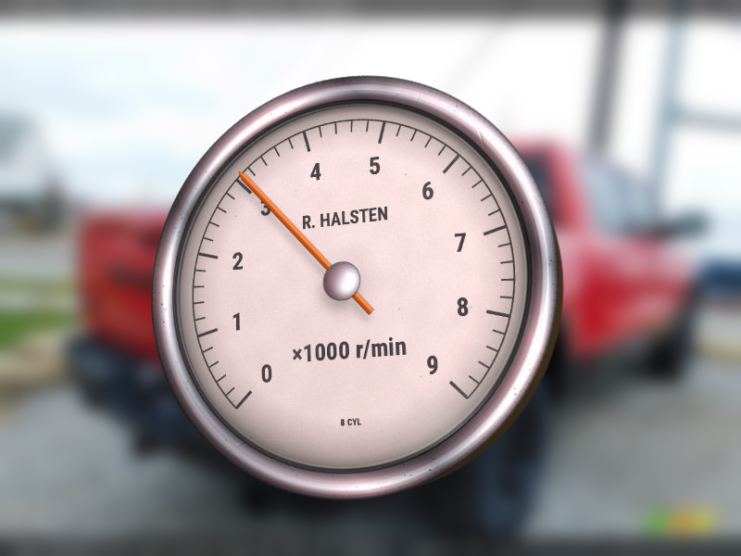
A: 3100 rpm
